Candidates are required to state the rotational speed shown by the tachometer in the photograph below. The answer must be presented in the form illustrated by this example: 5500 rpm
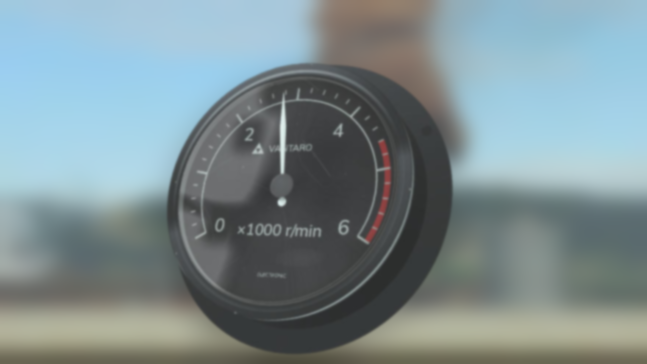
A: 2800 rpm
